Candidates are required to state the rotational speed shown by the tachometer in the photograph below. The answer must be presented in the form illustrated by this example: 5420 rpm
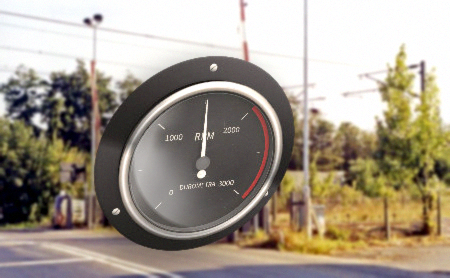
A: 1500 rpm
